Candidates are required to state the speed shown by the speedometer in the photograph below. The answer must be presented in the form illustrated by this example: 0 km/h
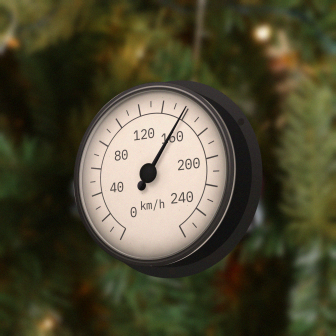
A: 160 km/h
